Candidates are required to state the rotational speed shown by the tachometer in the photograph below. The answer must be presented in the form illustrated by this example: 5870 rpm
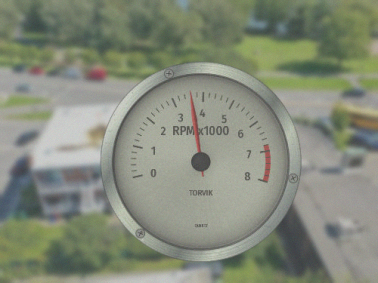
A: 3600 rpm
